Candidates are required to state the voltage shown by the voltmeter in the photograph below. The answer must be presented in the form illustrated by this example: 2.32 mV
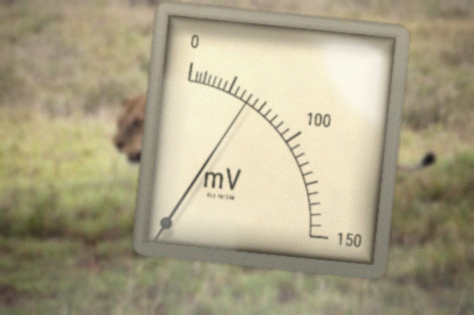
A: 65 mV
